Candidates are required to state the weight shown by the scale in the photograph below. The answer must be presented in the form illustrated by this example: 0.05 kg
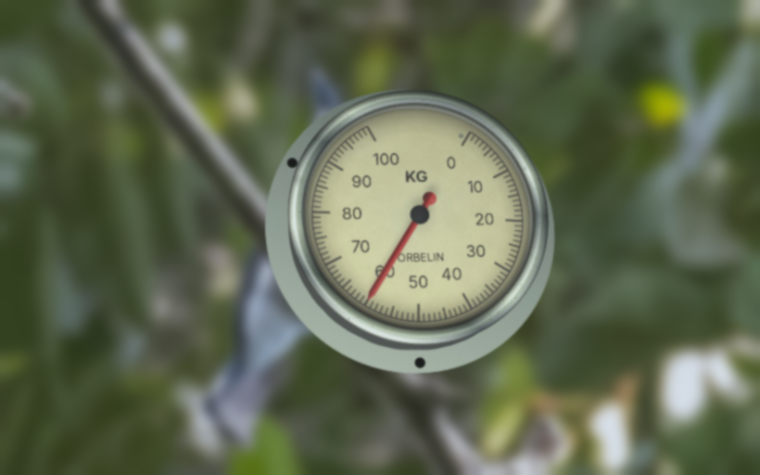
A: 60 kg
